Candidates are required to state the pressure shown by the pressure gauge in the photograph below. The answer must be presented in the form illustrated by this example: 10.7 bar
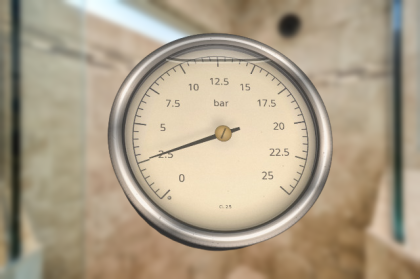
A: 2.5 bar
